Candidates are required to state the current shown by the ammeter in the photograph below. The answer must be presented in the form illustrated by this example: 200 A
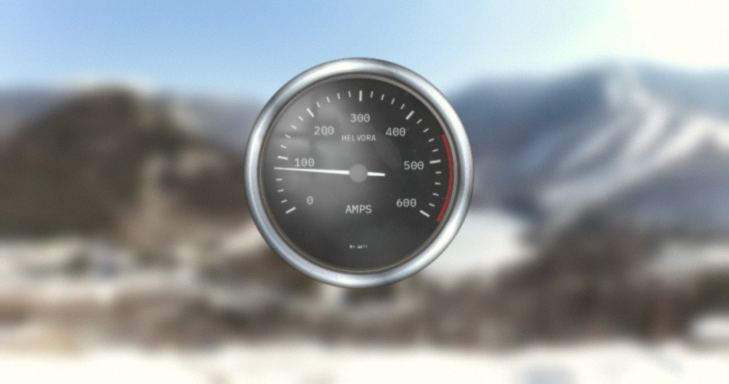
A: 80 A
